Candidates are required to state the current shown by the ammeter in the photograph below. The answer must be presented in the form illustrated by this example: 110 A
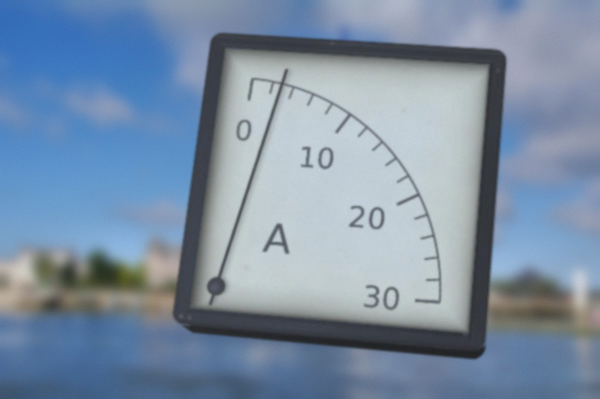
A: 3 A
